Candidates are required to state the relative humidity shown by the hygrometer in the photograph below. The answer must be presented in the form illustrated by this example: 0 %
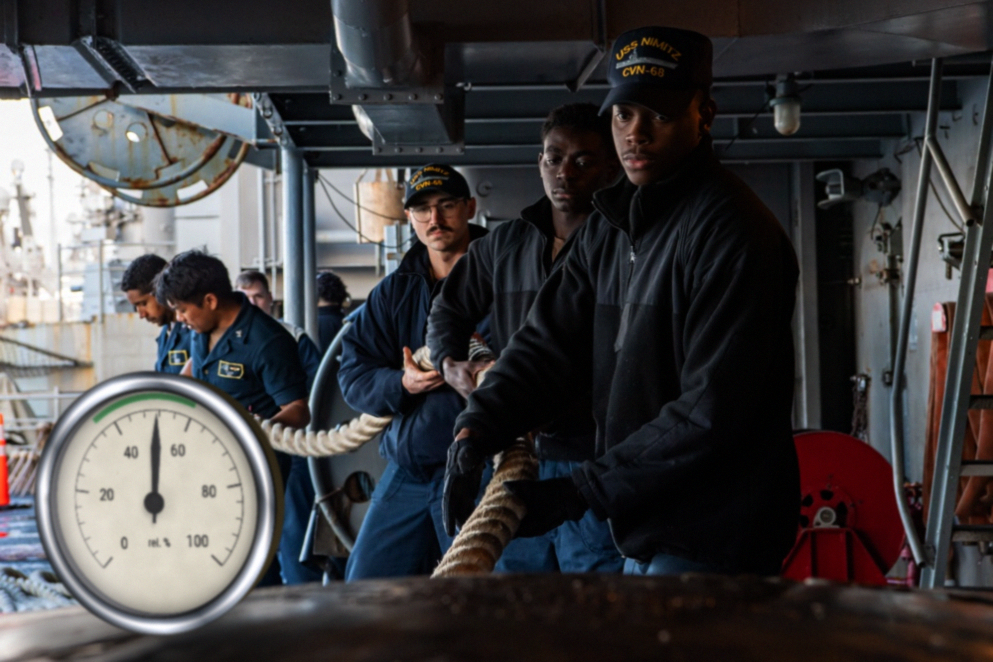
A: 52 %
